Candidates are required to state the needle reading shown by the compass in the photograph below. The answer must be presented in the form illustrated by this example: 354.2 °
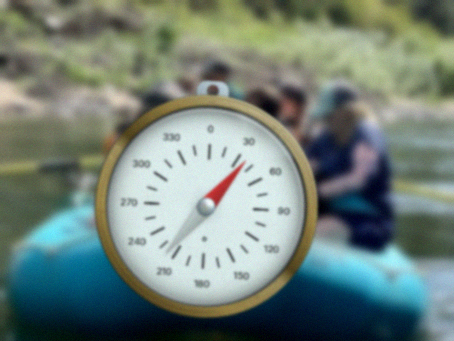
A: 37.5 °
